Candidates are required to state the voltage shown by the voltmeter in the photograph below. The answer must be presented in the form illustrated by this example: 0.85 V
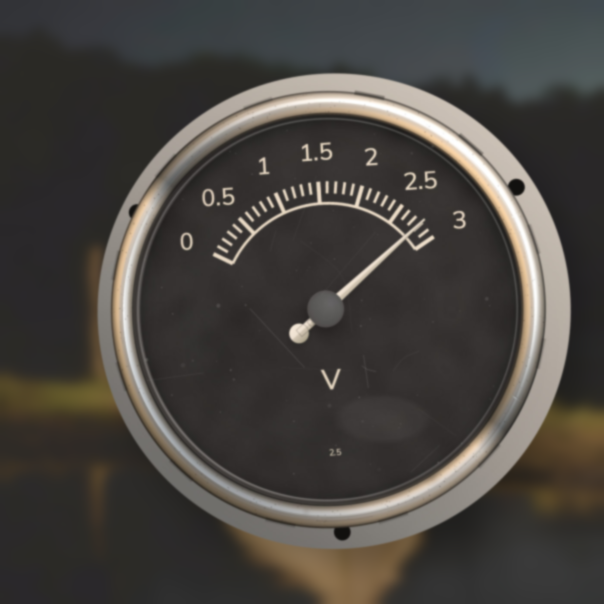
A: 2.8 V
